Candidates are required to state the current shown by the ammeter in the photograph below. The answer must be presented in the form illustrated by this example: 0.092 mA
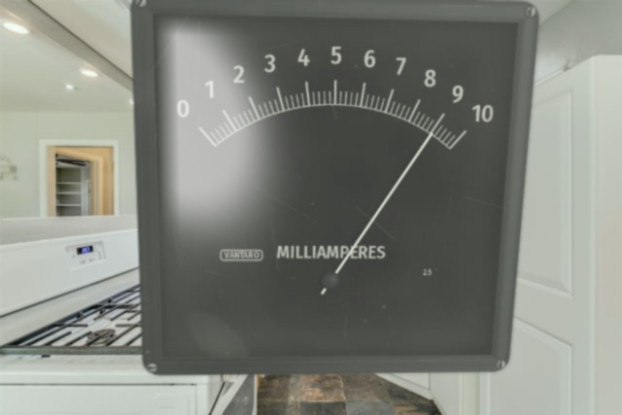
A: 9 mA
